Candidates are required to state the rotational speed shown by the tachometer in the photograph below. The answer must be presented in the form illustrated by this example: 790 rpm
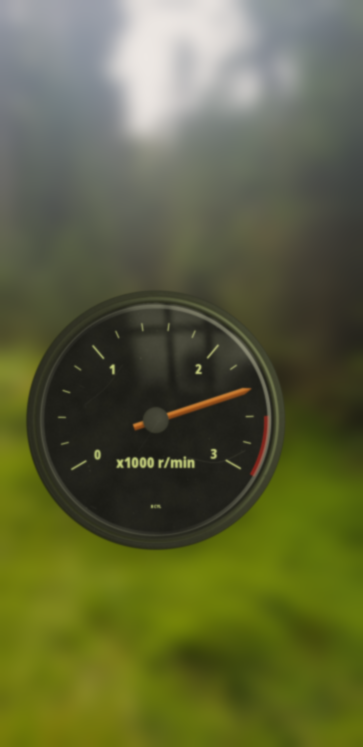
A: 2400 rpm
